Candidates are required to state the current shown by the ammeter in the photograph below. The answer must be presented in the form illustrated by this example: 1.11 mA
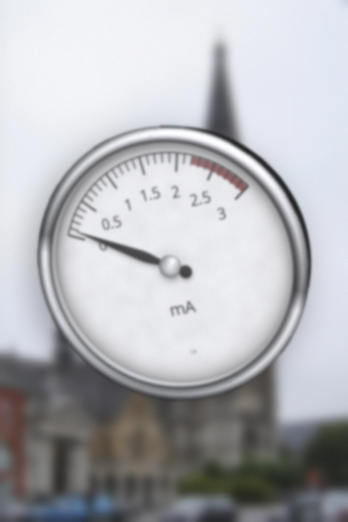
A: 0.1 mA
